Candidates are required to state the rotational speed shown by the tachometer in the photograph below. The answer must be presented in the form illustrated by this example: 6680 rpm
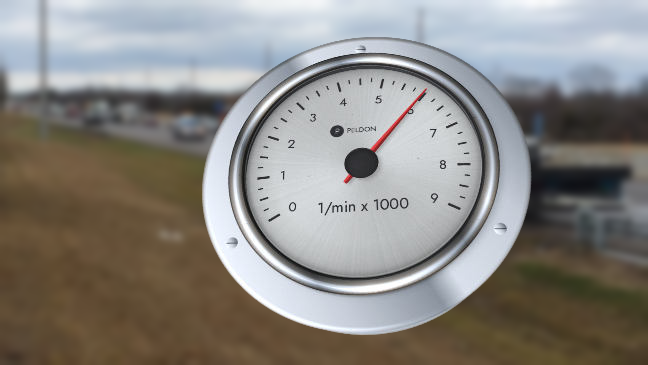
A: 6000 rpm
